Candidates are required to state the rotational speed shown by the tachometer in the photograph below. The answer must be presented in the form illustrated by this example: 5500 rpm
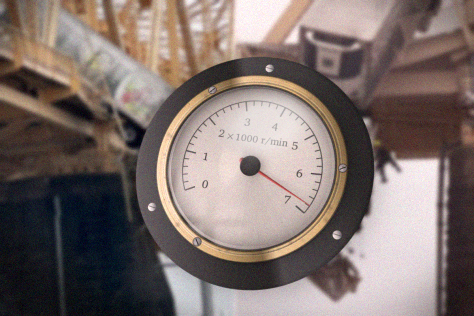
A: 6800 rpm
